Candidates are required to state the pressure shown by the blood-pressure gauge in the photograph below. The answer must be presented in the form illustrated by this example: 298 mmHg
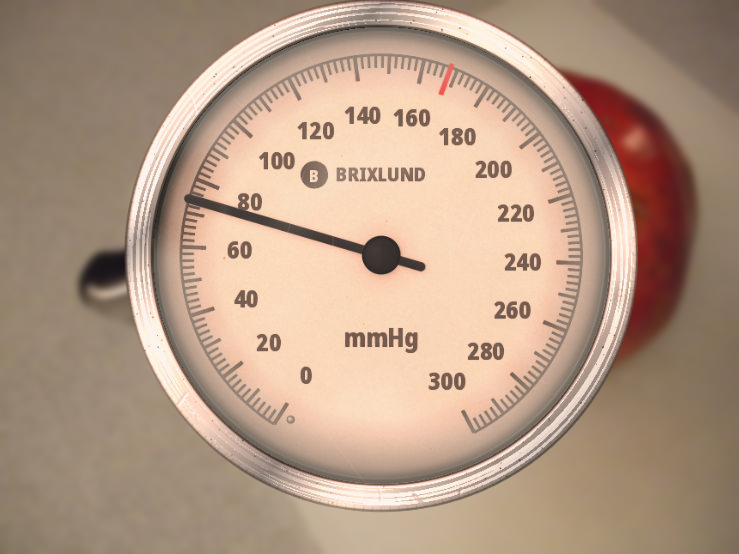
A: 74 mmHg
